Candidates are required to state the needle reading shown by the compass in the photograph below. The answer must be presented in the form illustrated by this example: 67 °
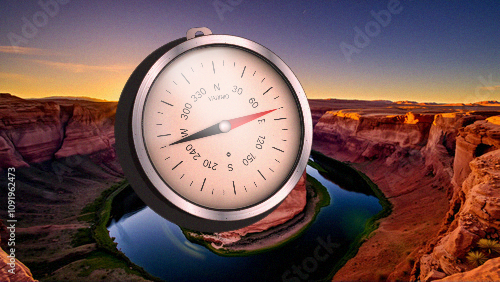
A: 80 °
